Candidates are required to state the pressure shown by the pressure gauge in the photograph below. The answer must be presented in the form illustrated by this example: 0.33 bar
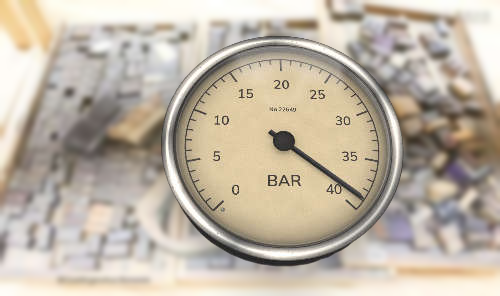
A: 39 bar
